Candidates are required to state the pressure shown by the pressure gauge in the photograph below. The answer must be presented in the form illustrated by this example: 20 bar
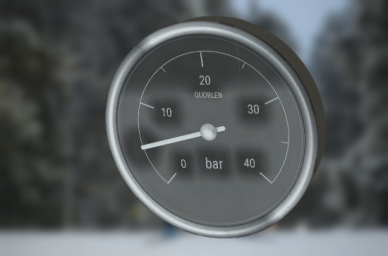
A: 5 bar
